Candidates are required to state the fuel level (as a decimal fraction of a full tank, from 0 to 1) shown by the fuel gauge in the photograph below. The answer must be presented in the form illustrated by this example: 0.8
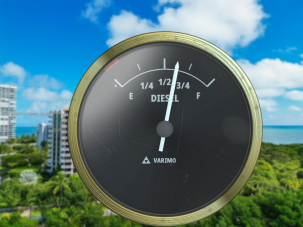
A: 0.625
